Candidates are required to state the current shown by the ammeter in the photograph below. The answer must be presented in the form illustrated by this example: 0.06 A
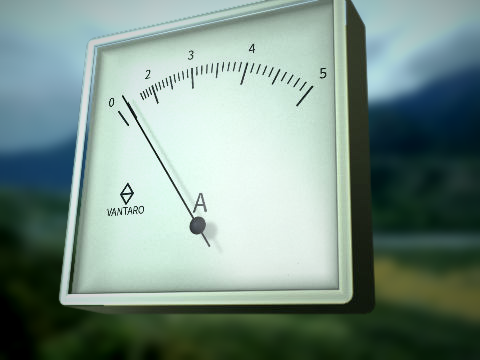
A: 1 A
